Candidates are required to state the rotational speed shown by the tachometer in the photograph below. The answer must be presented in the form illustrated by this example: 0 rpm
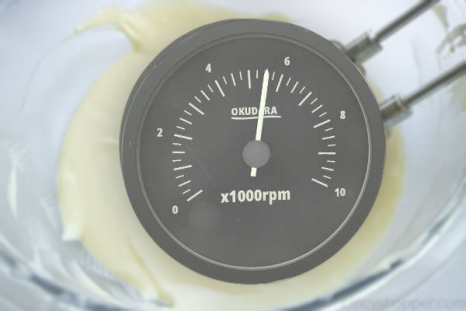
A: 5500 rpm
